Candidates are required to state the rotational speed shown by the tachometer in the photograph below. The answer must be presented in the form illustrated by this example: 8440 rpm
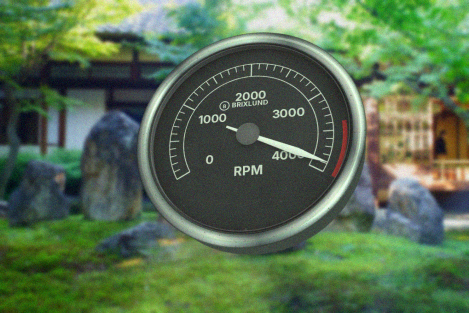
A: 3900 rpm
